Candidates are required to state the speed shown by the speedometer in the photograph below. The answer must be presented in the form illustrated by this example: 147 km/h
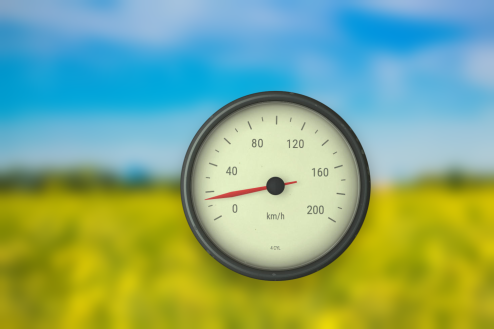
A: 15 km/h
